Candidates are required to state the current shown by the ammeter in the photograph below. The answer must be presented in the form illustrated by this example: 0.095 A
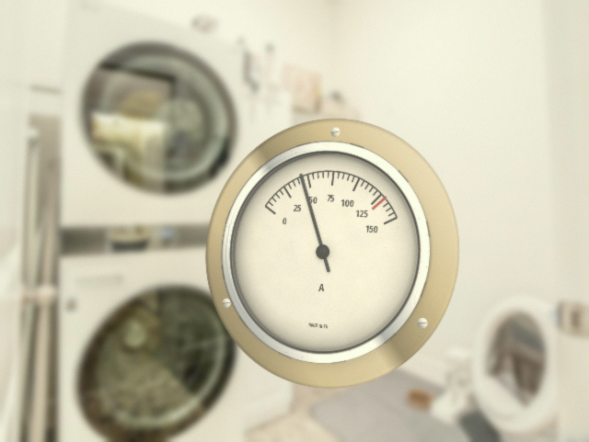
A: 45 A
